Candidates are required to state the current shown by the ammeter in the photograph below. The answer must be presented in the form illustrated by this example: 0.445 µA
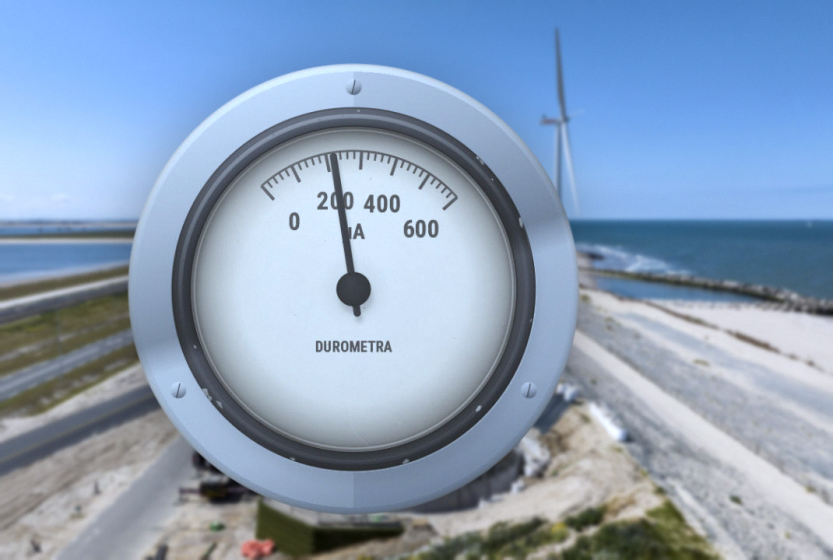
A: 220 µA
